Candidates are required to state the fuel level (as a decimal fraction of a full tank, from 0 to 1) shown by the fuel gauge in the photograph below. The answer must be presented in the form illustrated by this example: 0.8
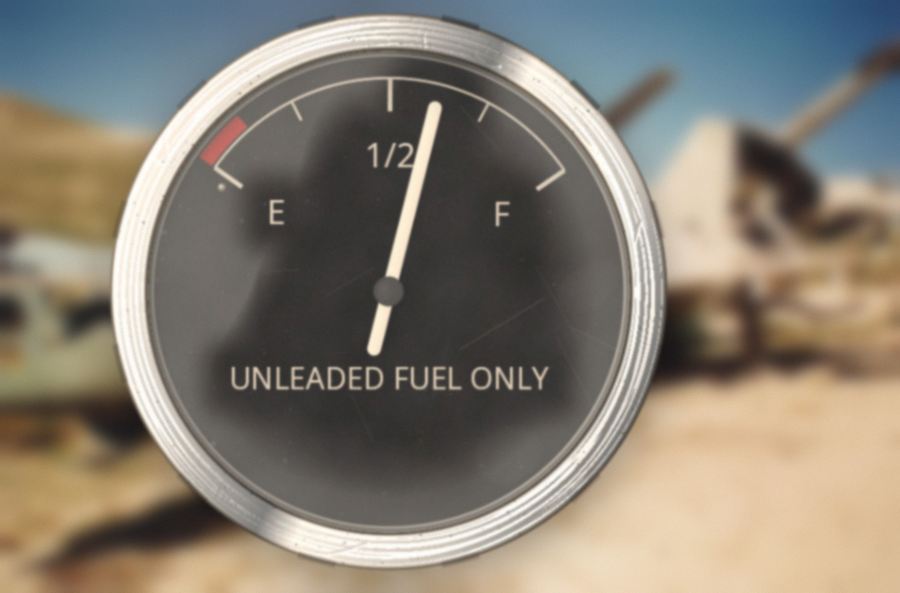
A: 0.625
